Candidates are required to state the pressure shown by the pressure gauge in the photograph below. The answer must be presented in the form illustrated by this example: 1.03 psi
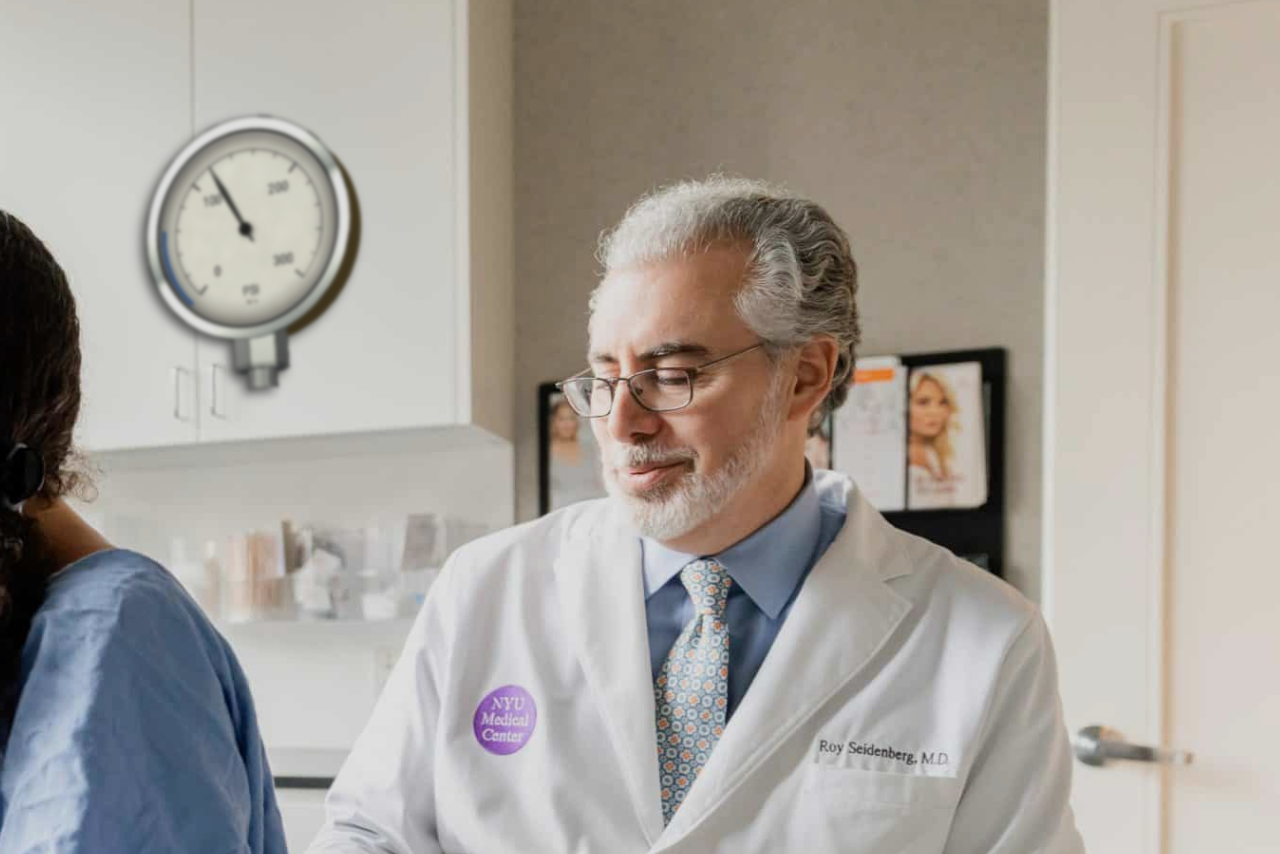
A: 120 psi
